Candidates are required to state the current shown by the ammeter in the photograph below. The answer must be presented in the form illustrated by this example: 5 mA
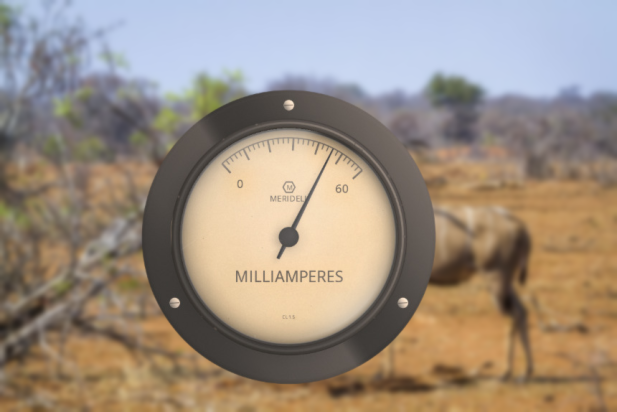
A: 46 mA
